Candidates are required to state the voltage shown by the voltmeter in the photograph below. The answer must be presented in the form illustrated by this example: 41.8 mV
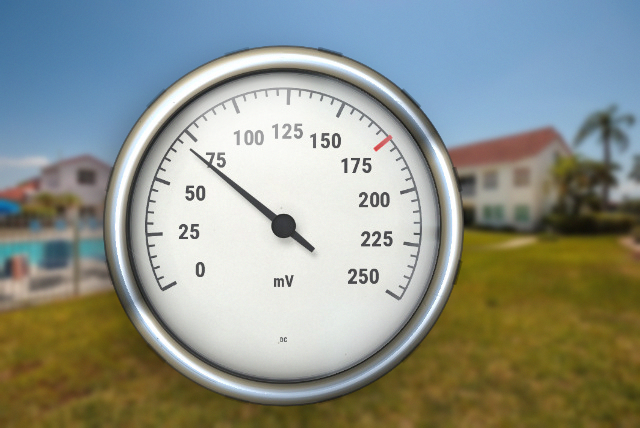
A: 70 mV
